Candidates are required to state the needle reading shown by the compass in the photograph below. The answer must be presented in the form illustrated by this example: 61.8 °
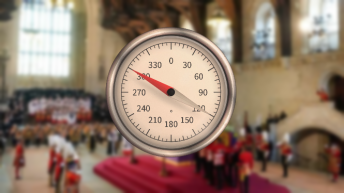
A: 300 °
